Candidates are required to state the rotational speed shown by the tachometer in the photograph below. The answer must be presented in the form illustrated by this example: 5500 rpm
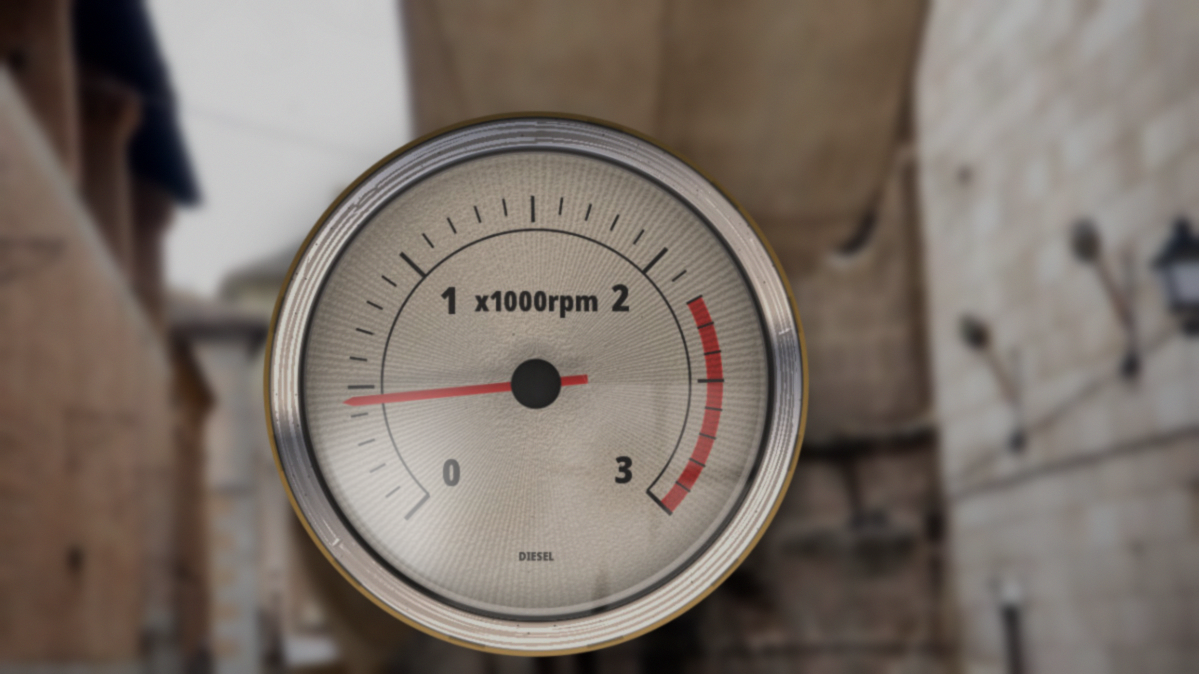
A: 450 rpm
